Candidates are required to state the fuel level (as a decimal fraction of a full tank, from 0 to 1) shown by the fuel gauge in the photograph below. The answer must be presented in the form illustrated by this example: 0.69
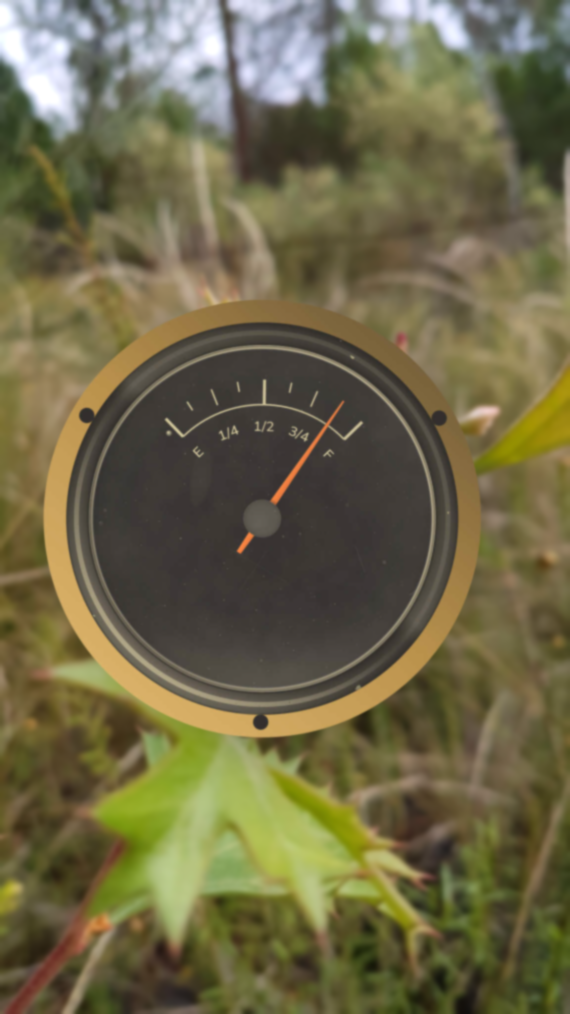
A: 0.875
